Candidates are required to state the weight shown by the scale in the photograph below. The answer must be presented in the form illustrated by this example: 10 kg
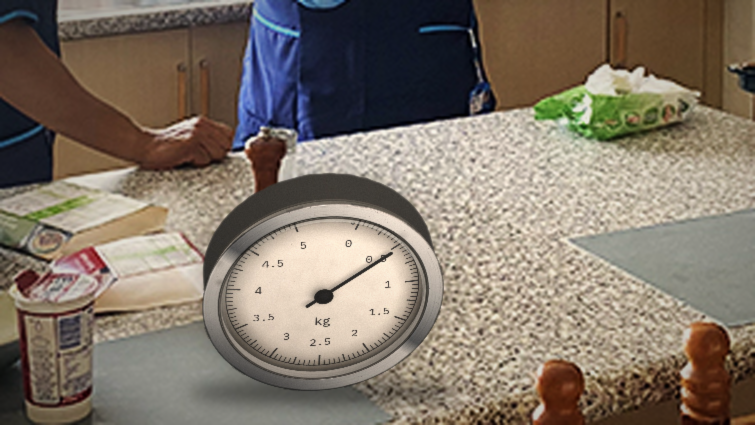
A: 0.5 kg
